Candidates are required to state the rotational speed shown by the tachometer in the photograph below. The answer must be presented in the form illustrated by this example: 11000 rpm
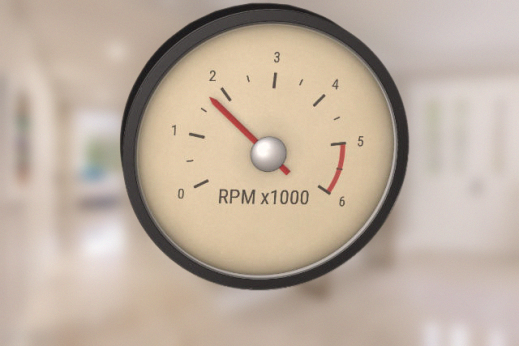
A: 1750 rpm
